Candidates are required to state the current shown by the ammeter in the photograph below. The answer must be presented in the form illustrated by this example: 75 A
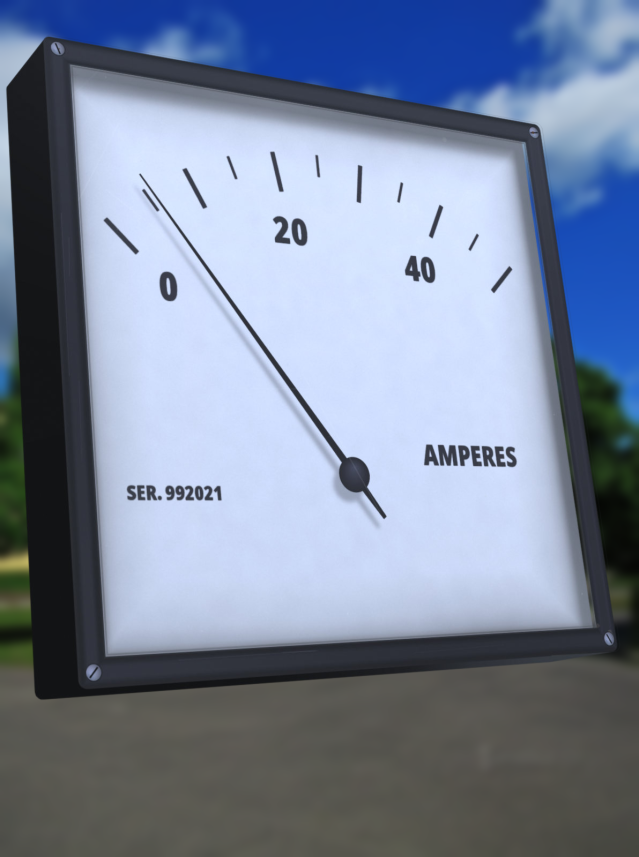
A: 5 A
